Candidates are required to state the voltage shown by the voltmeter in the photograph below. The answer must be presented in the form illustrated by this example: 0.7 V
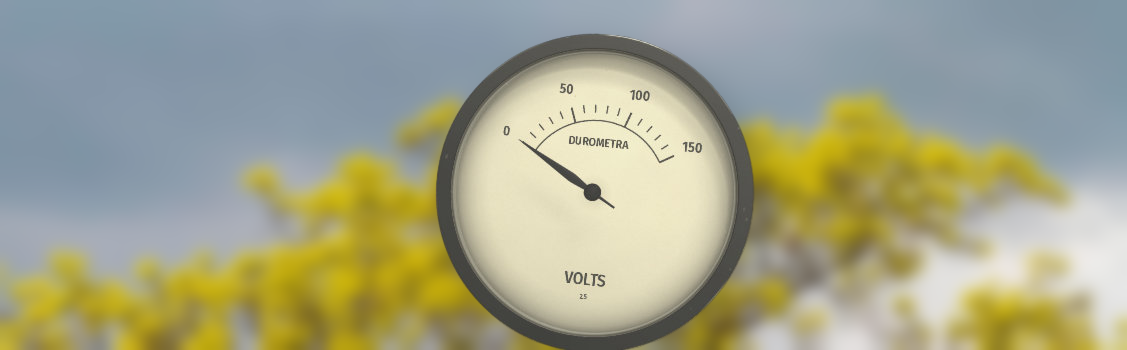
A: 0 V
